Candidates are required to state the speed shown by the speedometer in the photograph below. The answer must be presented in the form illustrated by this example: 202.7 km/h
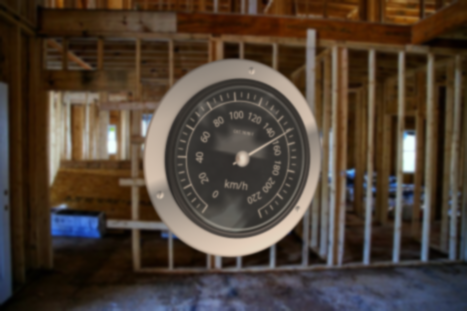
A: 150 km/h
